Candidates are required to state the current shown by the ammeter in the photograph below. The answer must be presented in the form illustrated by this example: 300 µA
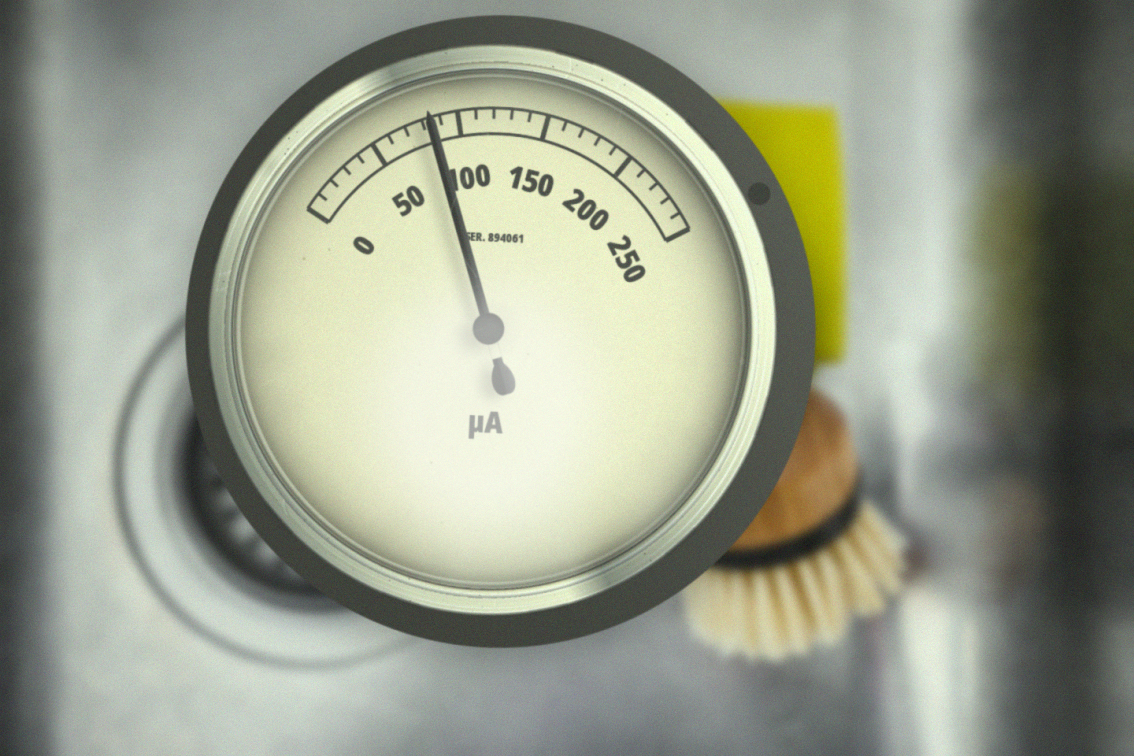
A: 85 µA
